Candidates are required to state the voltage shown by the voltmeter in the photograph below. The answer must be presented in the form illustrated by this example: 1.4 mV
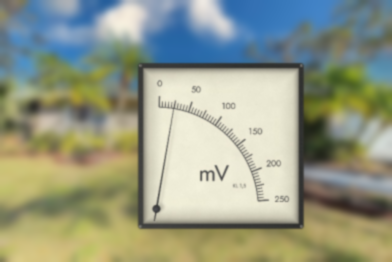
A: 25 mV
